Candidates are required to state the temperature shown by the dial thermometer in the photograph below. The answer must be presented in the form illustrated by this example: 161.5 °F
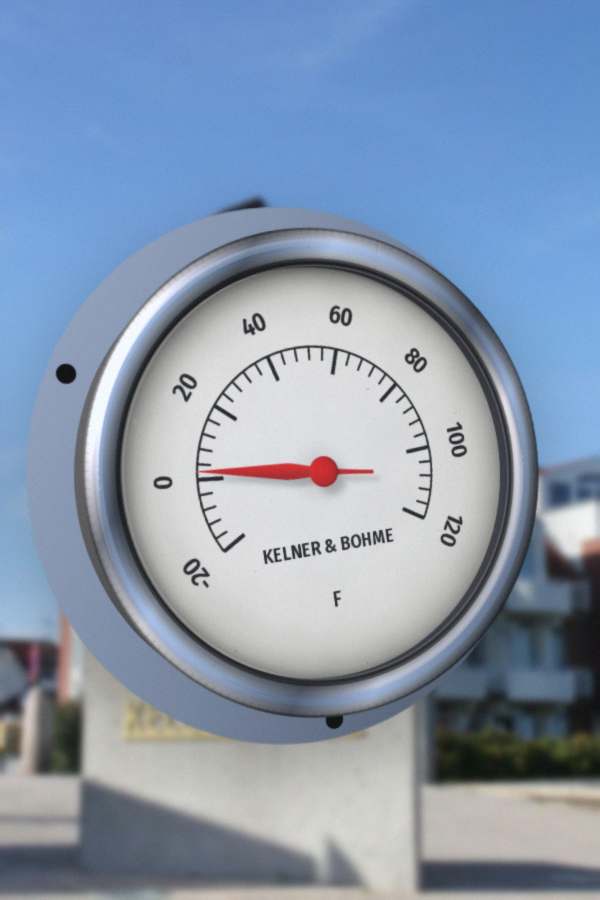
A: 2 °F
